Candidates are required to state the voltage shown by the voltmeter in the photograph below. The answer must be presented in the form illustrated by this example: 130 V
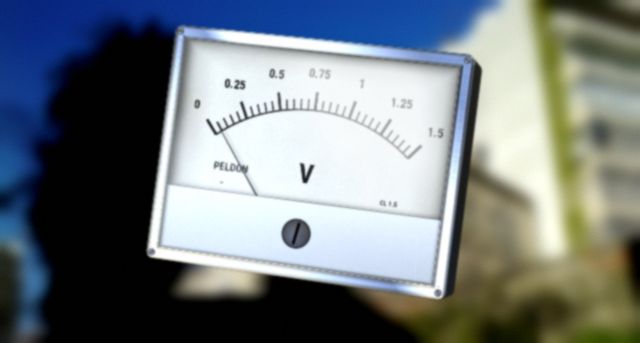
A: 0.05 V
